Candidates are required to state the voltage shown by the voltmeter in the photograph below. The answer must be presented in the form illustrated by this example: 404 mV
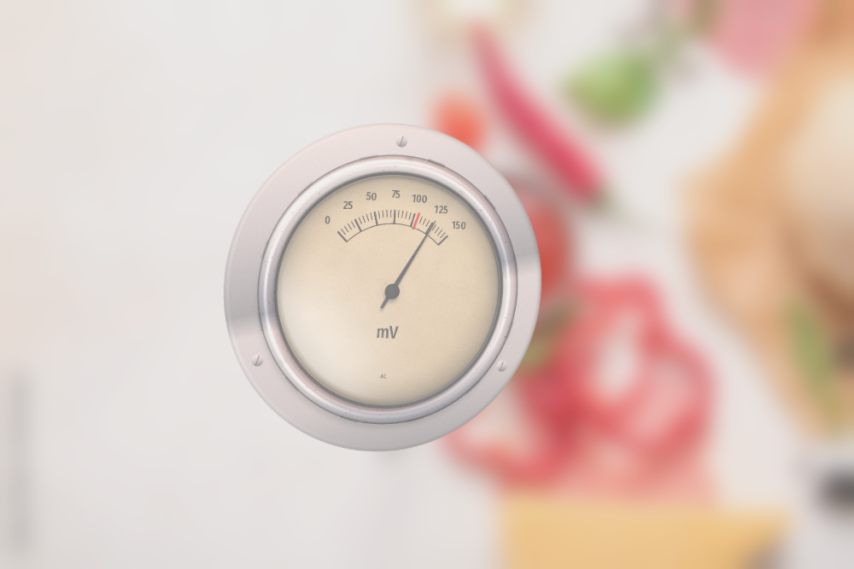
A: 125 mV
